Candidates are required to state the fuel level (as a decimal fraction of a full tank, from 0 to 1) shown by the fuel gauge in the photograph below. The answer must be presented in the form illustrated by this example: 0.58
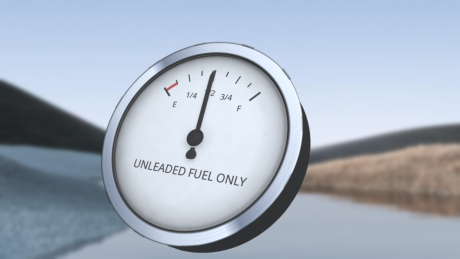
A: 0.5
